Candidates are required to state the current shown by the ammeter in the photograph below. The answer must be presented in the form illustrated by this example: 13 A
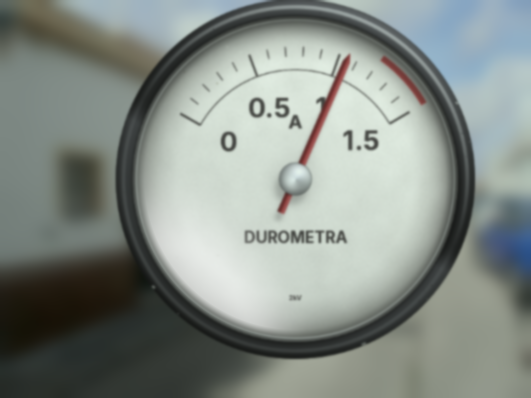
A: 1.05 A
